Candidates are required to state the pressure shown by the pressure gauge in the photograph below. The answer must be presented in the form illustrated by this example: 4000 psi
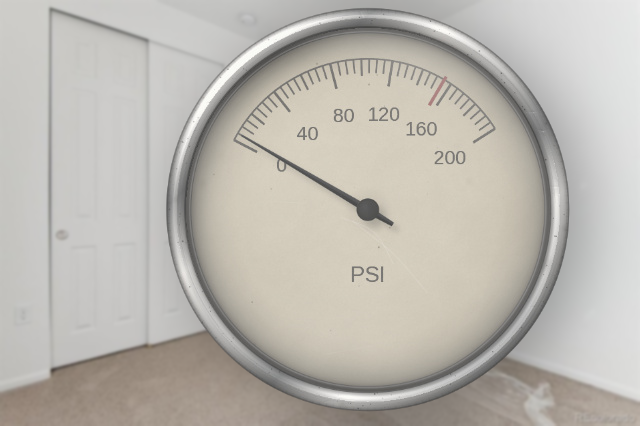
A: 5 psi
